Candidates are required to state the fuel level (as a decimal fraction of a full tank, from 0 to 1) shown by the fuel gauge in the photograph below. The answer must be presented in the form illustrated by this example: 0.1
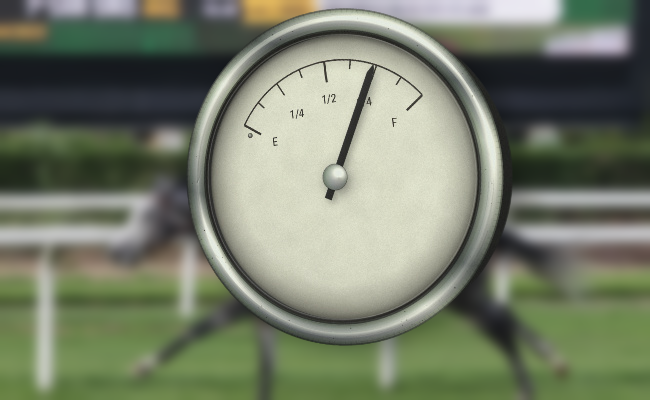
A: 0.75
